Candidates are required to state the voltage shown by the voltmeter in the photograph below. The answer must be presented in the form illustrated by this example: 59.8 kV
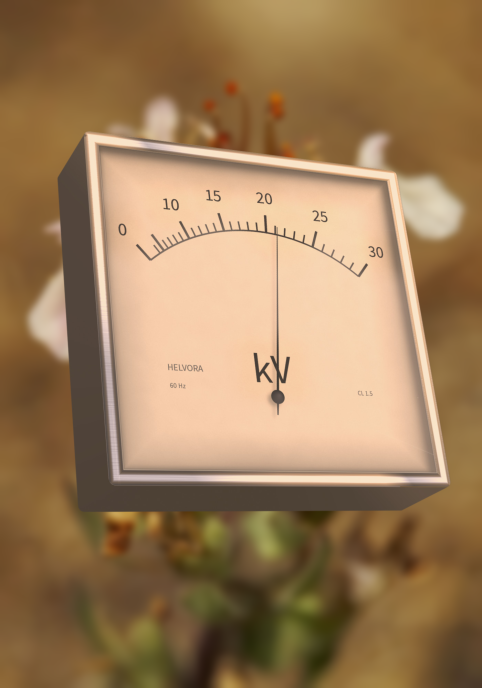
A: 21 kV
